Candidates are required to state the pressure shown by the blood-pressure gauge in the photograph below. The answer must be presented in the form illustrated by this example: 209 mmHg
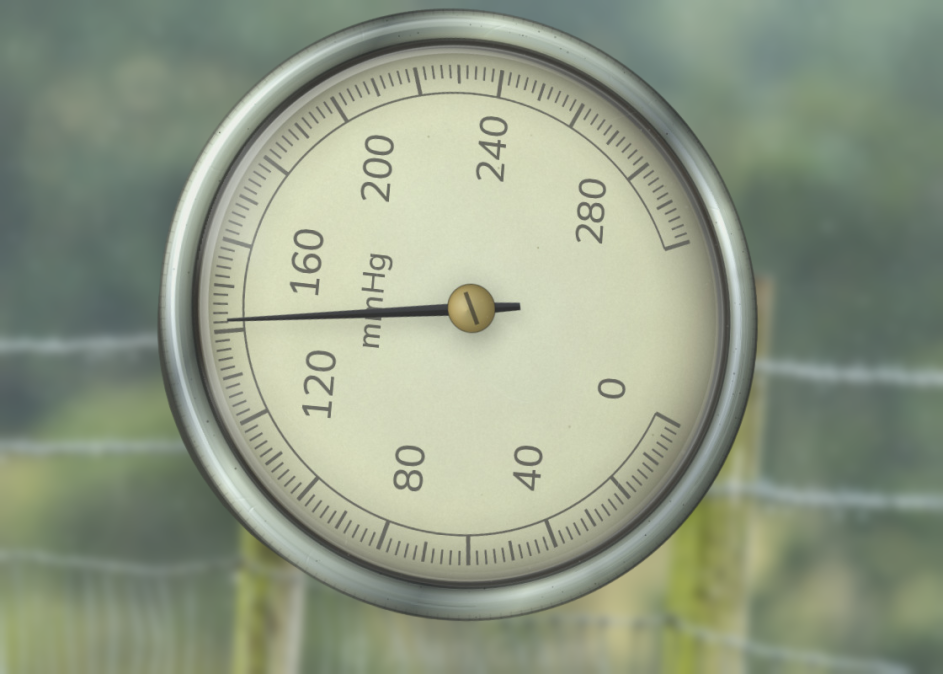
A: 142 mmHg
